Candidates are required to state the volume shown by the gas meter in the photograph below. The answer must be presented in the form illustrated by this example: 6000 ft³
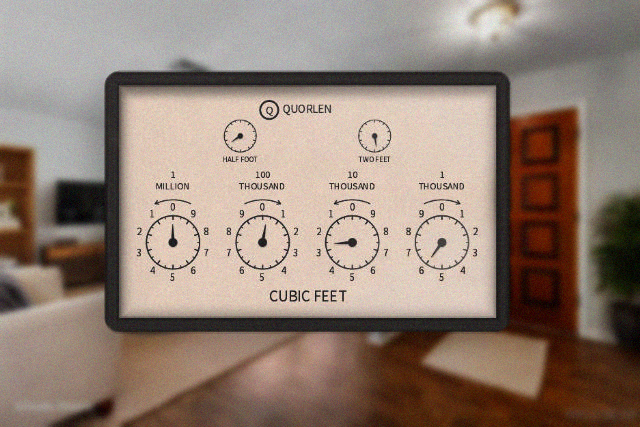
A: 2600 ft³
